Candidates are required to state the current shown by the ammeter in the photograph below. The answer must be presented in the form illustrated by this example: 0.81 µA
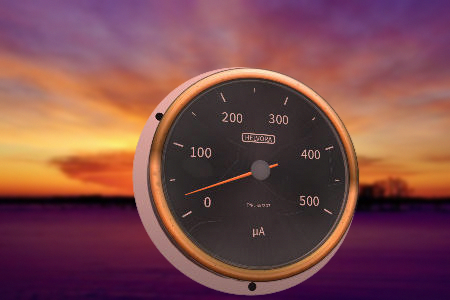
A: 25 µA
